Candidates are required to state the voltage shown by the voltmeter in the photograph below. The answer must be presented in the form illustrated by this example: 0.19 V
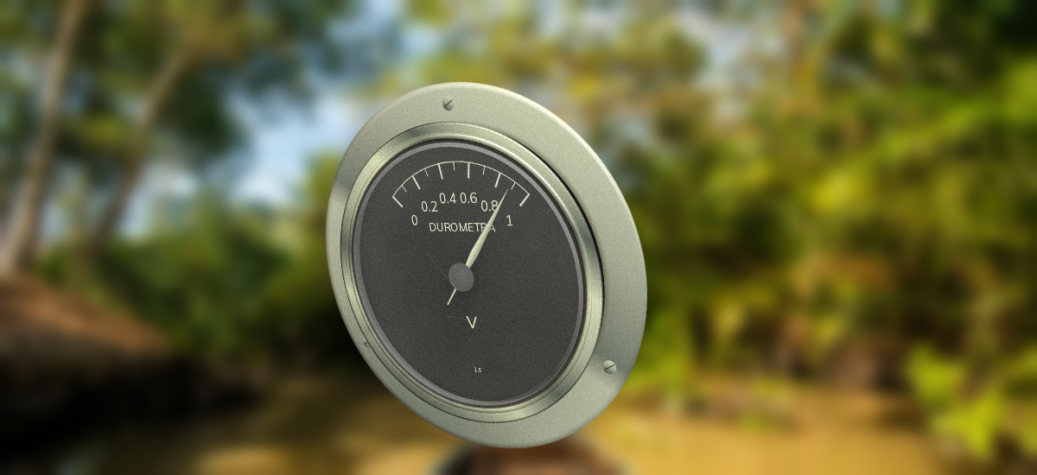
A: 0.9 V
